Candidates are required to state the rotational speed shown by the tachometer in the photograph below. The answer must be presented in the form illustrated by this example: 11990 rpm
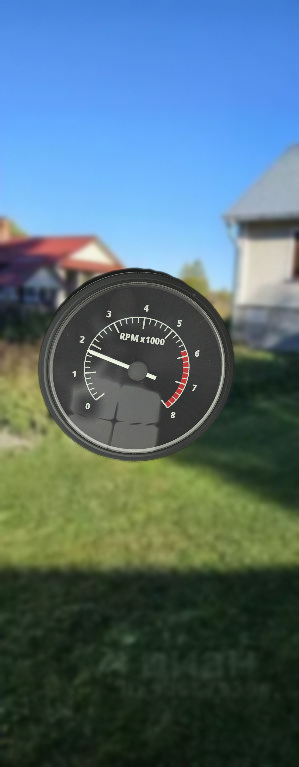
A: 1800 rpm
